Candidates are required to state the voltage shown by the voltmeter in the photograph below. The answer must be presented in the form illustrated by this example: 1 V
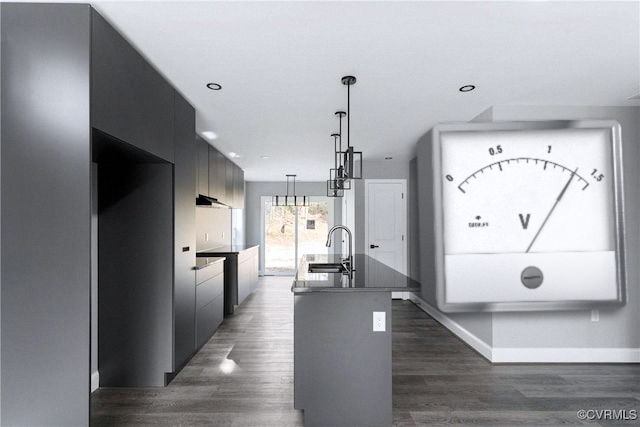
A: 1.3 V
